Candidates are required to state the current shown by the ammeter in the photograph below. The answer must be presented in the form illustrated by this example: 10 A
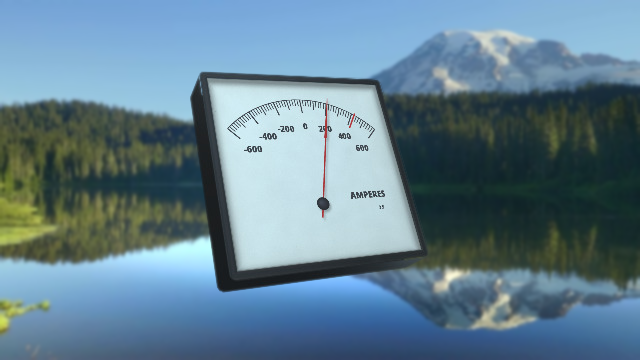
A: 200 A
